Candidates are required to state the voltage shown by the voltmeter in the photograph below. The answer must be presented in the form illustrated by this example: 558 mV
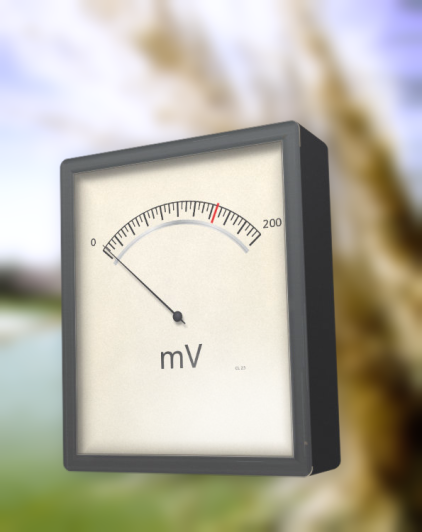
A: 5 mV
